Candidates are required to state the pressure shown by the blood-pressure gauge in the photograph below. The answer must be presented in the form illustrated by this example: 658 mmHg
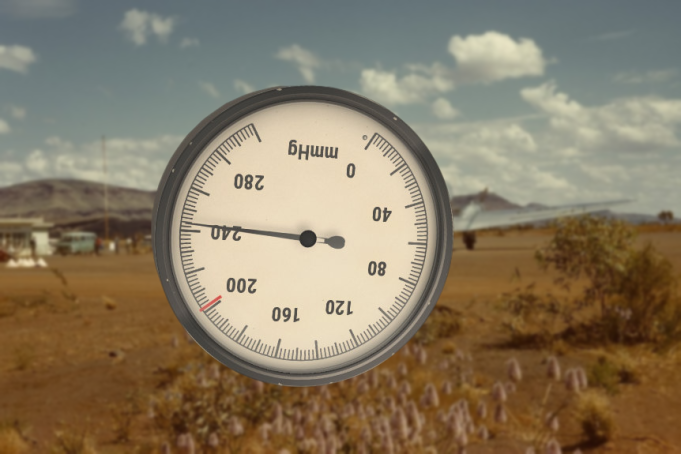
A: 244 mmHg
